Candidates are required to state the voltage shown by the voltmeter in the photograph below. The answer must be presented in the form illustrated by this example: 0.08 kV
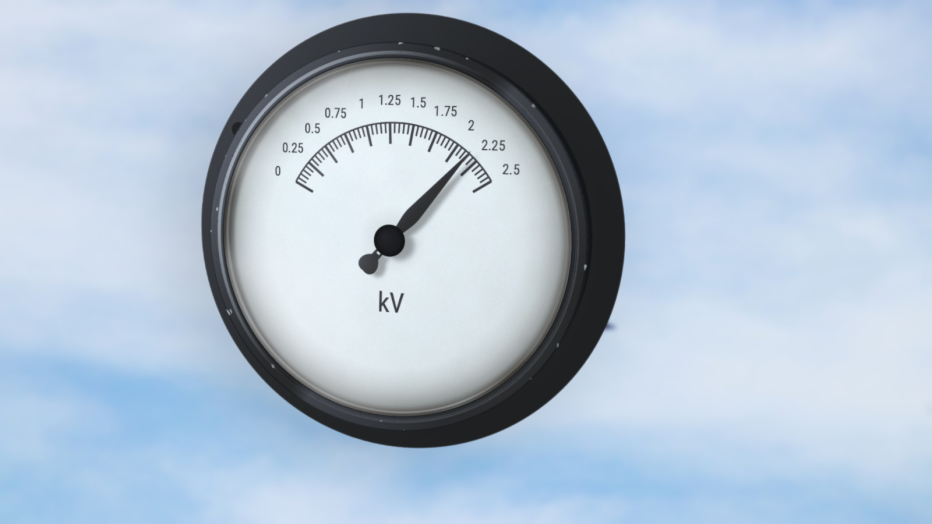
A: 2.15 kV
